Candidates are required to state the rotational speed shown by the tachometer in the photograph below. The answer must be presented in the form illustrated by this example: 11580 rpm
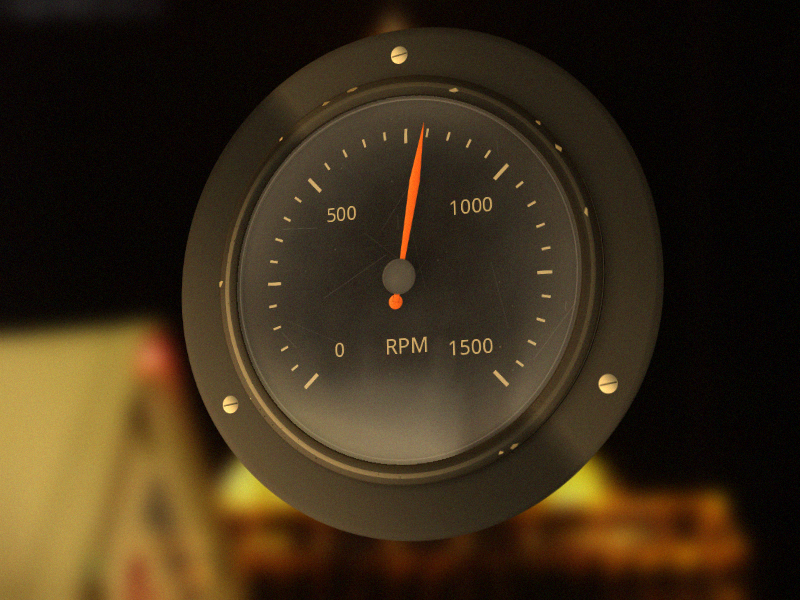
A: 800 rpm
